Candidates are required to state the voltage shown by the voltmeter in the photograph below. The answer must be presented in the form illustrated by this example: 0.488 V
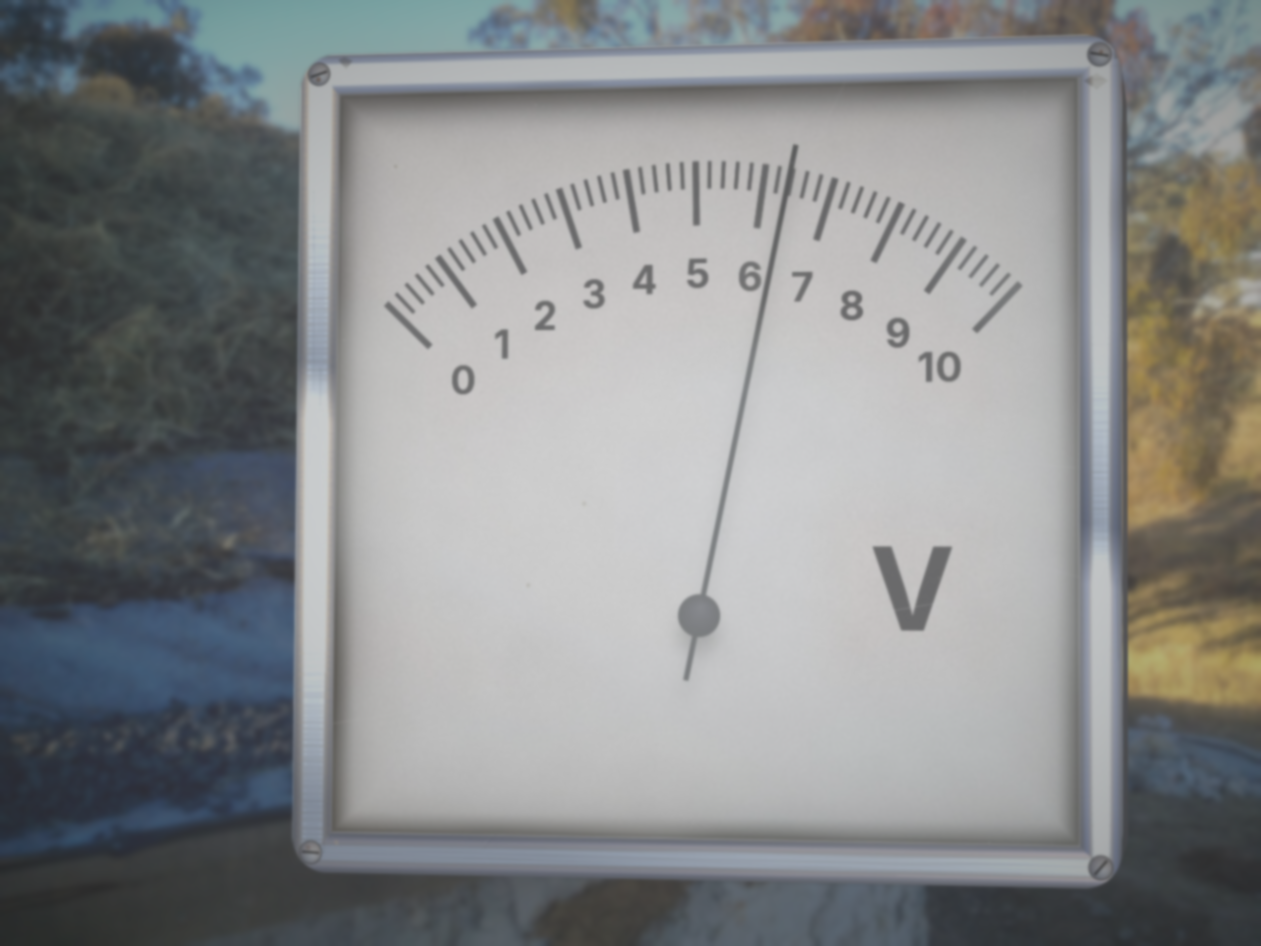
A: 6.4 V
